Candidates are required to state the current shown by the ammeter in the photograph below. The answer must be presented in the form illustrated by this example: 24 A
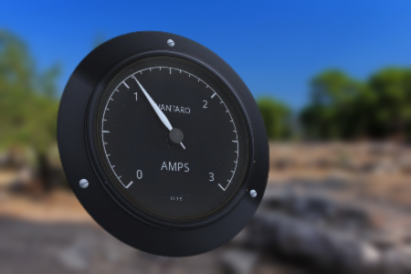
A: 1.1 A
